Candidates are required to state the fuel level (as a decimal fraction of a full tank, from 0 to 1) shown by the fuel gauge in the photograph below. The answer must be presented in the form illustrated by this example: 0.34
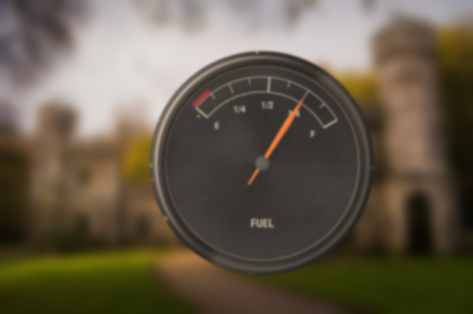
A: 0.75
